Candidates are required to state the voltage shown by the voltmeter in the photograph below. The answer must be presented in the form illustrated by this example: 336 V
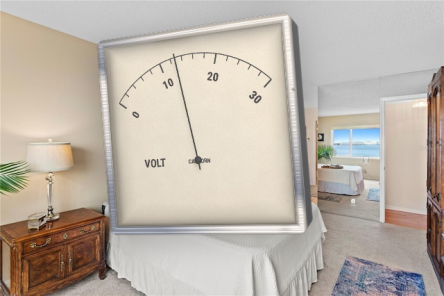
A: 13 V
